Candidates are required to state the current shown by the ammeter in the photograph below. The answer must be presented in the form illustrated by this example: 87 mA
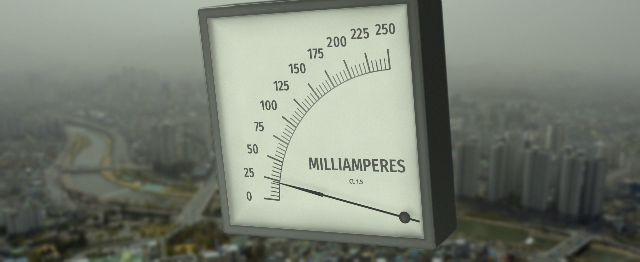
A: 25 mA
